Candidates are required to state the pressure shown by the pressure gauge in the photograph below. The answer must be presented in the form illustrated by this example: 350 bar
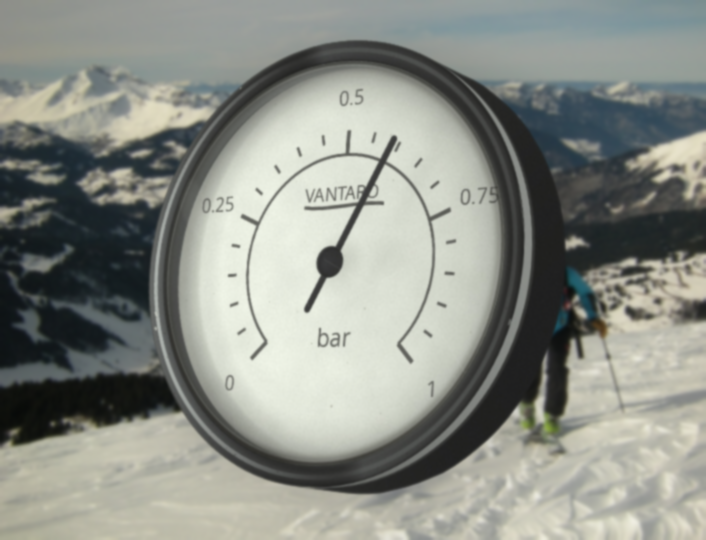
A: 0.6 bar
